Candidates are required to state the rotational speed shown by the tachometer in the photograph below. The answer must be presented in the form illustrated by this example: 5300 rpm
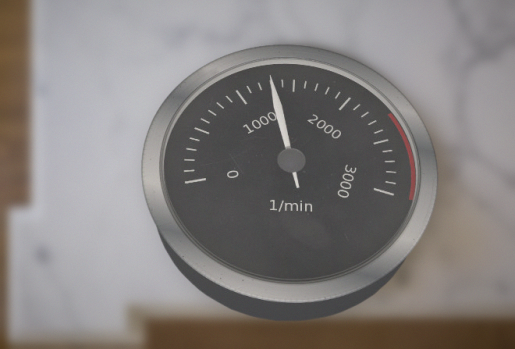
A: 1300 rpm
